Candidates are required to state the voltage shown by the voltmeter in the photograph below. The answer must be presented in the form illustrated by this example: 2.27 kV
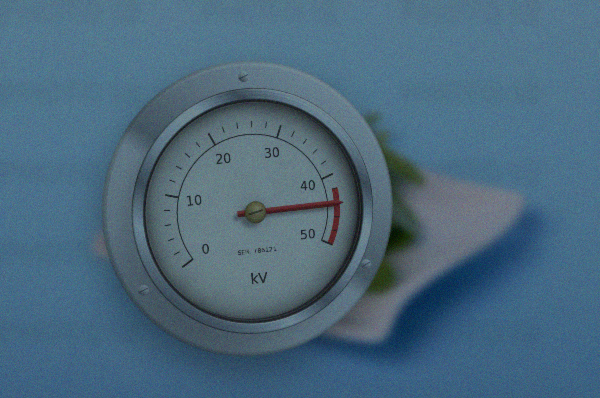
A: 44 kV
